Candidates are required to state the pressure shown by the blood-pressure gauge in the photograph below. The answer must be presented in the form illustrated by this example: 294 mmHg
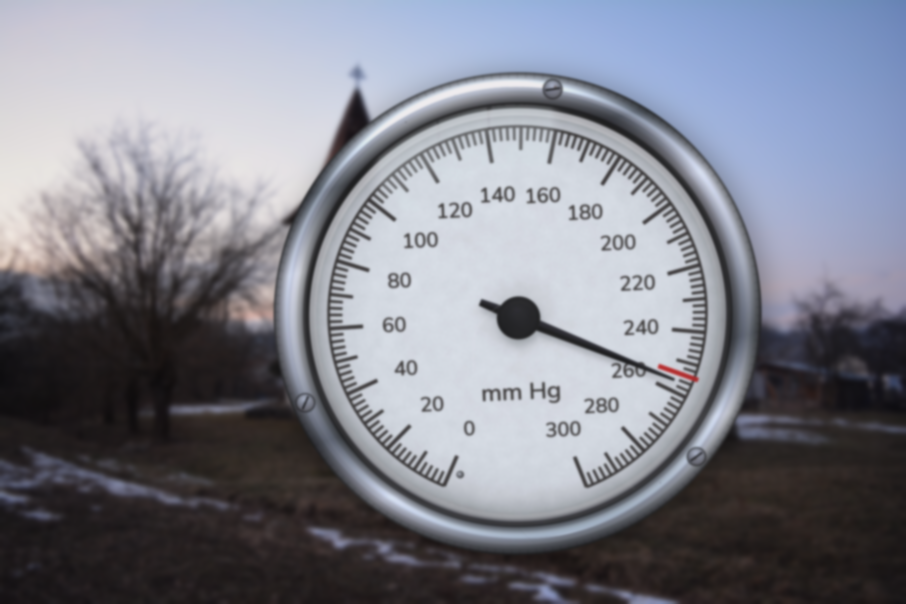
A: 256 mmHg
